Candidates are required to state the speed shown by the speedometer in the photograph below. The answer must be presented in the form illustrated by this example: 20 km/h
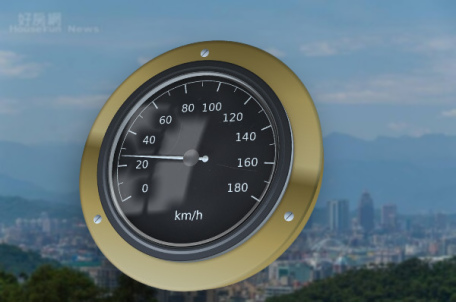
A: 25 km/h
